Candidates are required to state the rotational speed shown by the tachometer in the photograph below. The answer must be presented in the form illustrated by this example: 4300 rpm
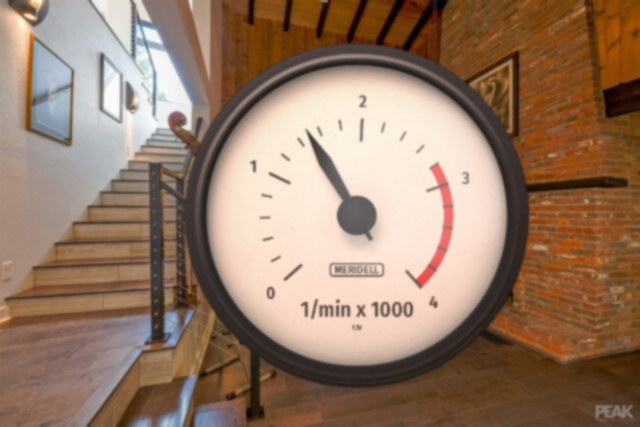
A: 1500 rpm
